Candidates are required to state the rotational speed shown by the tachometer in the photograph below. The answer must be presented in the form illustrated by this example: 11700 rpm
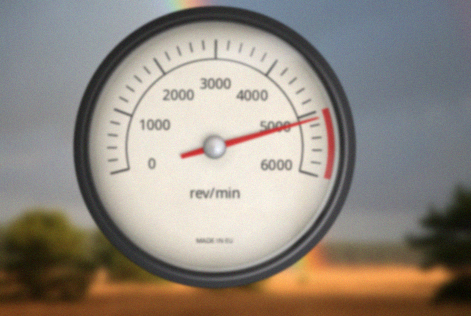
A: 5100 rpm
